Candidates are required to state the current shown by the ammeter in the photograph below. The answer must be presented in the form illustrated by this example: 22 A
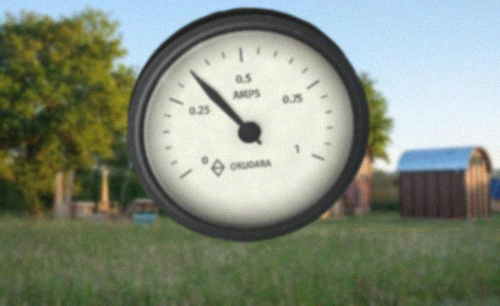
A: 0.35 A
